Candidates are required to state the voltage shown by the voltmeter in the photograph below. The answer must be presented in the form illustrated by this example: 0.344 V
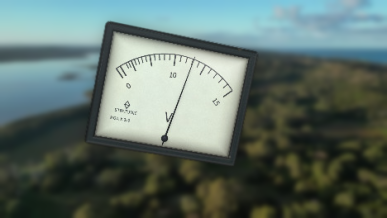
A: 11.5 V
